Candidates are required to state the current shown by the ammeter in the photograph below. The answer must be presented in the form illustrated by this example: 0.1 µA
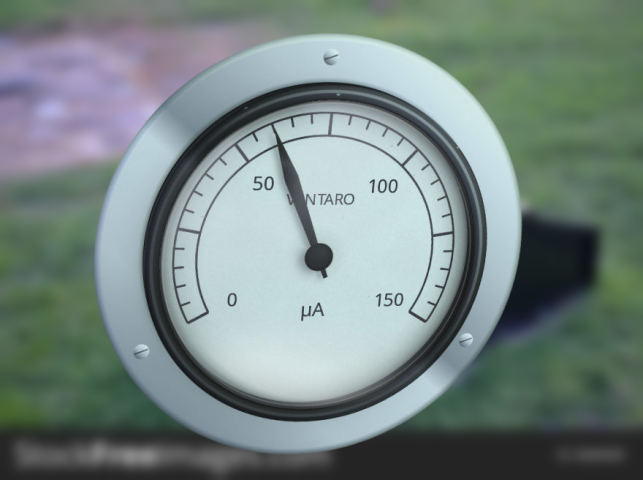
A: 60 µA
